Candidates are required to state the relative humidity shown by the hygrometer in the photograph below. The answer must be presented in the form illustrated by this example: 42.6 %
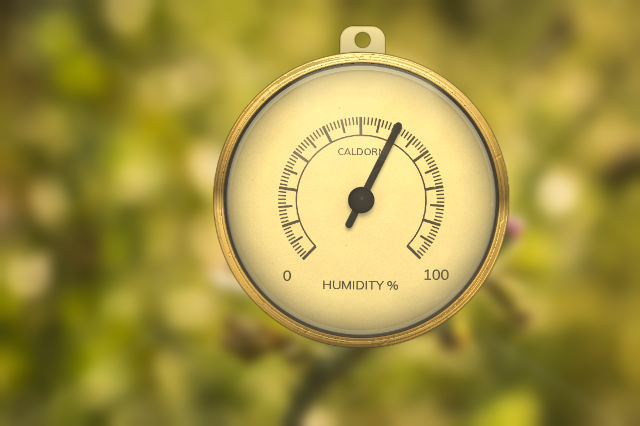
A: 60 %
